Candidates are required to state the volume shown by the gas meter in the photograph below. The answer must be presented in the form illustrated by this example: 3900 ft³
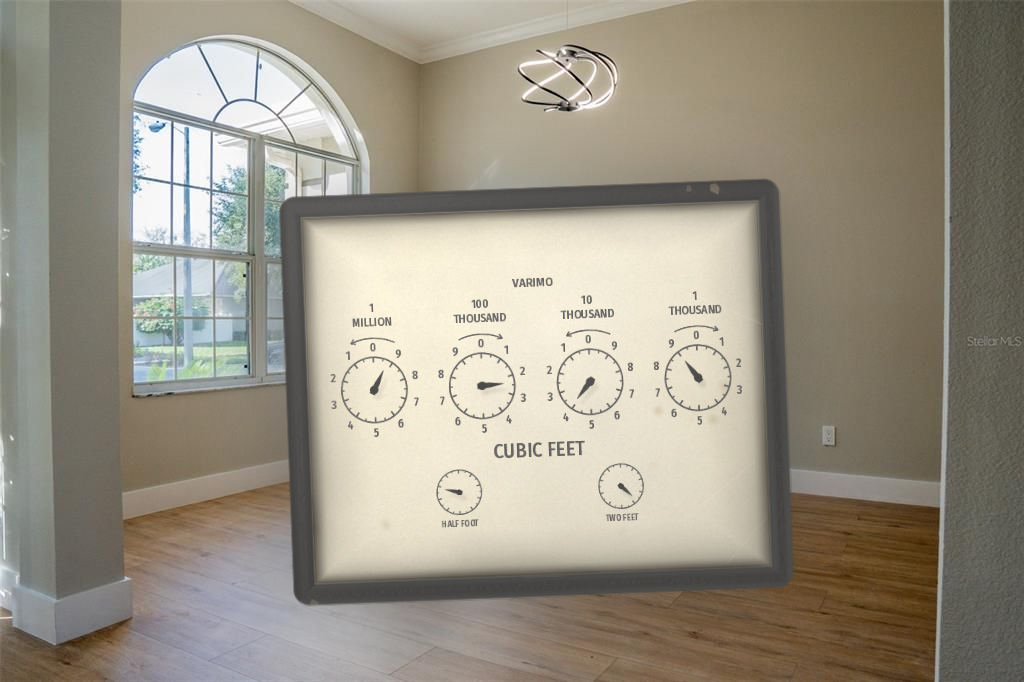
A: 923900 ft³
